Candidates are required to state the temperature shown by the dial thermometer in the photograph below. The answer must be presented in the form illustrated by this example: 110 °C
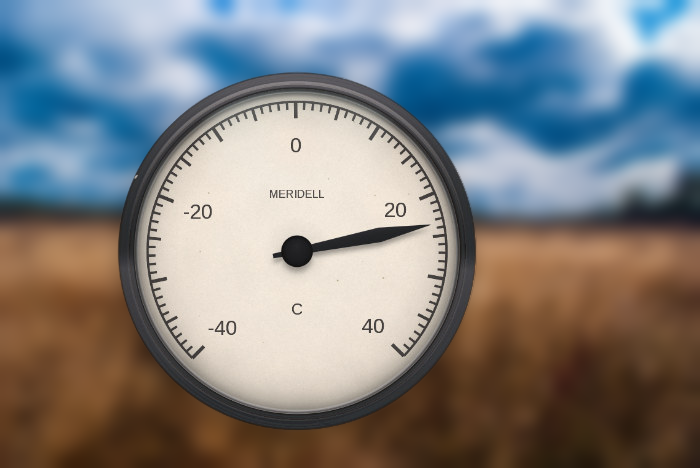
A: 23.5 °C
